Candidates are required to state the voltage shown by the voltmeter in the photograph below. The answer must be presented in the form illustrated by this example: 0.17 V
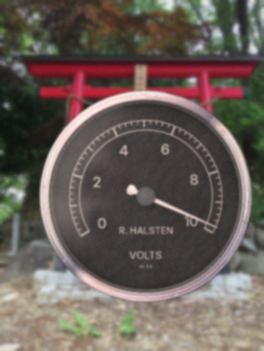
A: 9.8 V
